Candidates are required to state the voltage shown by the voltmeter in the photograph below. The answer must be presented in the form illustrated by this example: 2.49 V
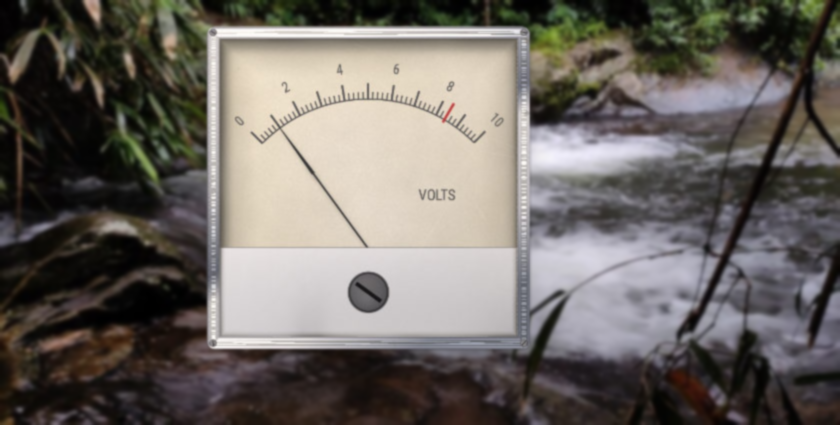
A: 1 V
